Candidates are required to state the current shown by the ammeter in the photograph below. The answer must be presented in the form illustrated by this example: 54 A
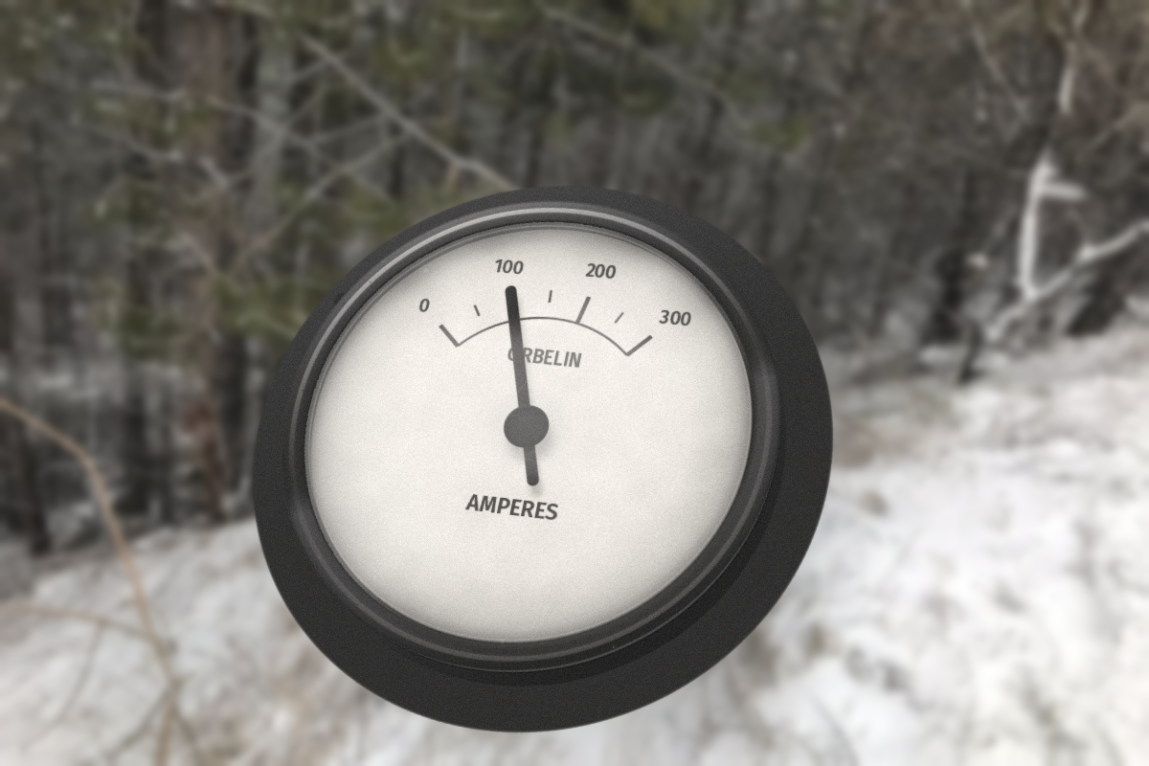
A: 100 A
